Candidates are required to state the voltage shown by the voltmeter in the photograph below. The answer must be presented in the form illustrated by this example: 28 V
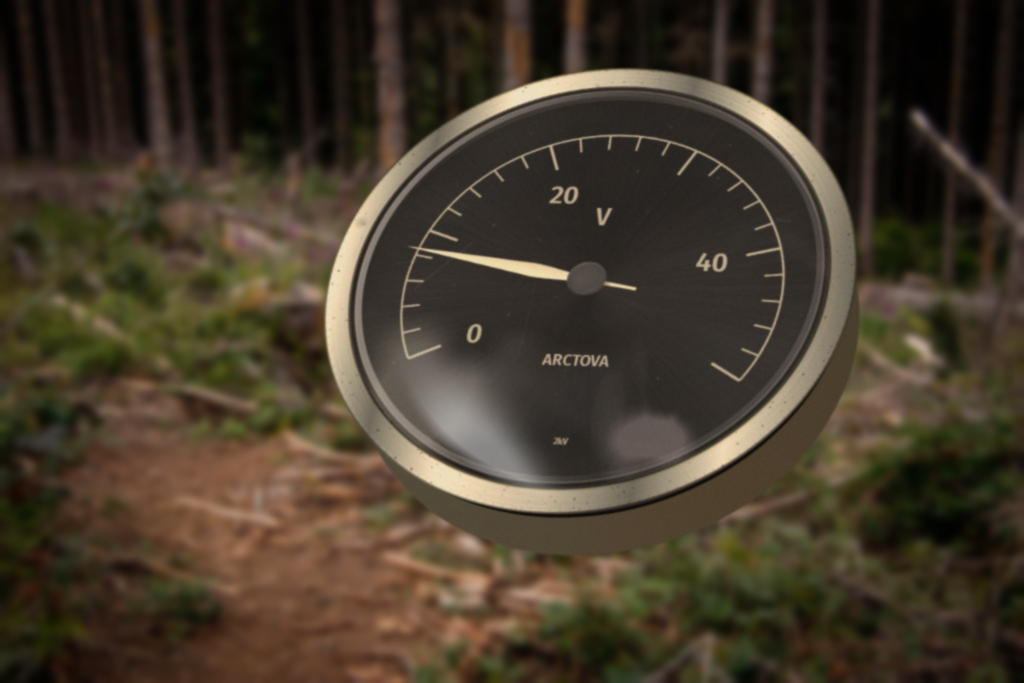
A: 8 V
